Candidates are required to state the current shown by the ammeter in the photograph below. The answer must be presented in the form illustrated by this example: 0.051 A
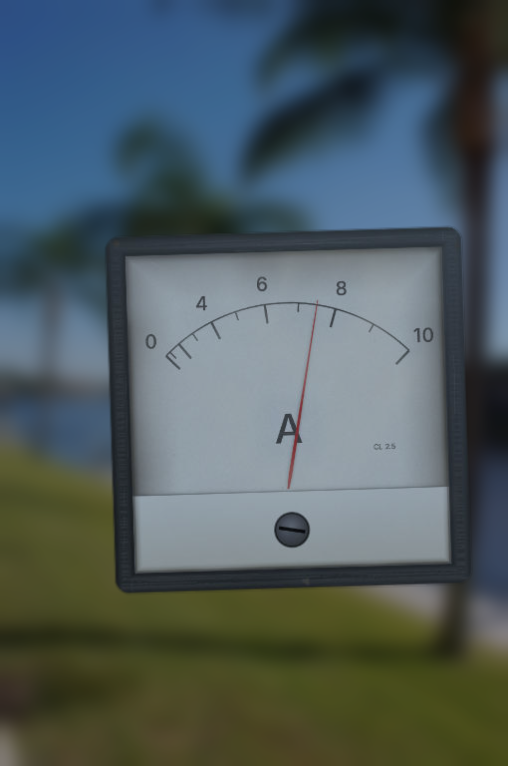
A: 7.5 A
